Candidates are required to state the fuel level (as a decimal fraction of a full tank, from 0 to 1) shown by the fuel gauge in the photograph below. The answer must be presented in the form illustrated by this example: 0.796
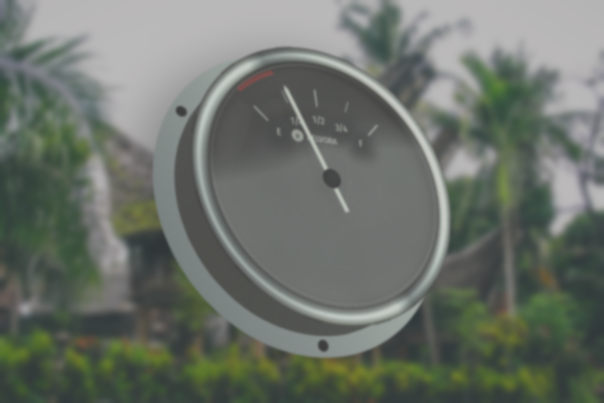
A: 0.25
